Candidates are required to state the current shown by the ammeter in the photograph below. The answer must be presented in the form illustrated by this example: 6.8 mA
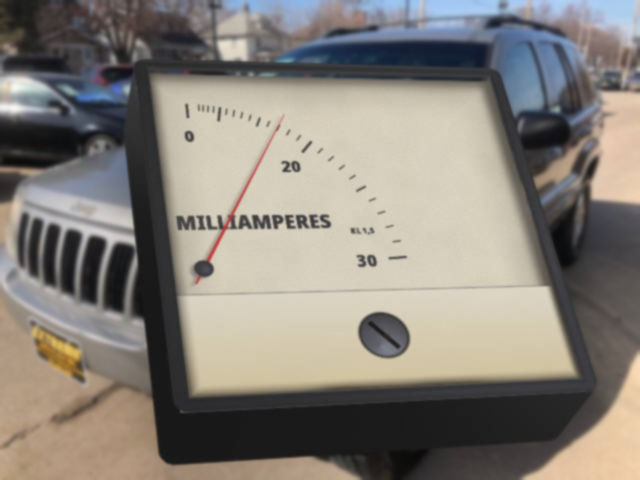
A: 17 mA
